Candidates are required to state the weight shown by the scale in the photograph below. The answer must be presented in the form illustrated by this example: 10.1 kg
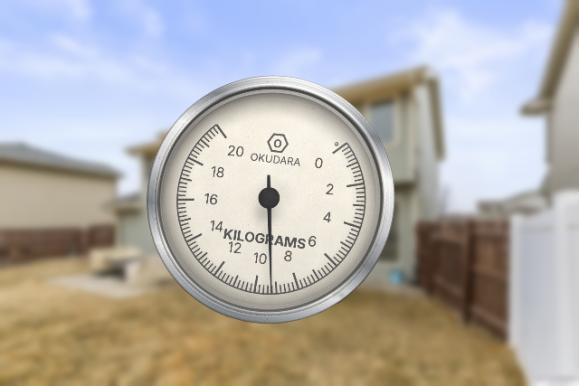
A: 9.2 kg
